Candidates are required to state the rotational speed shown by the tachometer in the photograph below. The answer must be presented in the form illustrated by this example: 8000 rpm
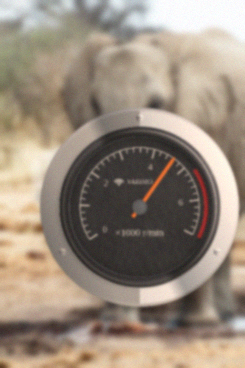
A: 4600 rpm
